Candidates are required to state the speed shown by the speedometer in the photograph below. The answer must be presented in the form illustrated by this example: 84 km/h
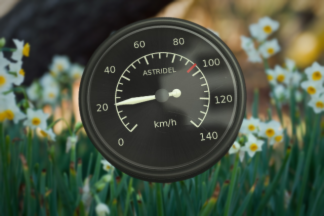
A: 20 km/h
